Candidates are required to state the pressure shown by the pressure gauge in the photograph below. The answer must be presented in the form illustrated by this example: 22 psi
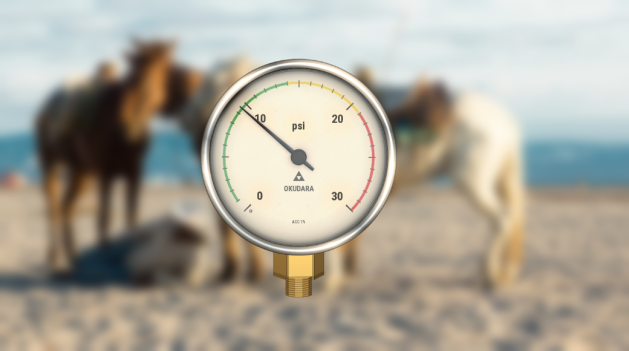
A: 9.5 psi
